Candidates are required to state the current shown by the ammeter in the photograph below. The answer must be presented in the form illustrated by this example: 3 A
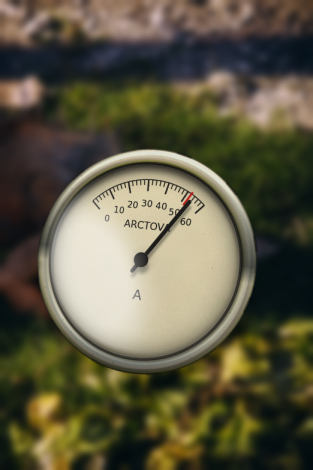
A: 54 A
